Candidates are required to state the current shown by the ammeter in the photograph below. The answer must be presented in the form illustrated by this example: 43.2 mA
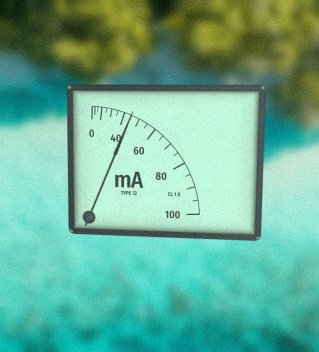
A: 45 mA
